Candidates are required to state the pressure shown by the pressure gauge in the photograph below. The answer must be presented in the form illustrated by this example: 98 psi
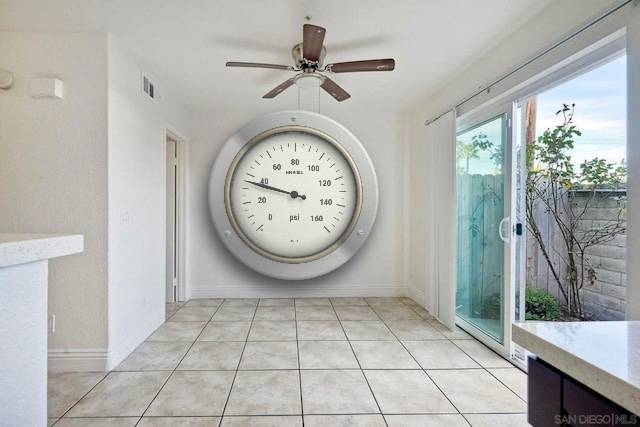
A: 35 psi
